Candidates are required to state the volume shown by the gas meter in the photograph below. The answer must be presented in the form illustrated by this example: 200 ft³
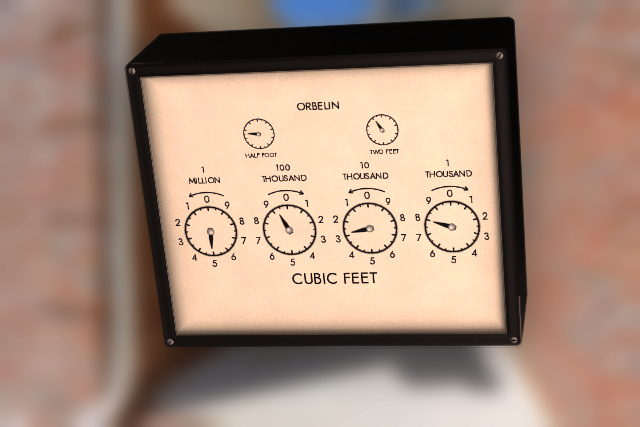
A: 492800 ft³
